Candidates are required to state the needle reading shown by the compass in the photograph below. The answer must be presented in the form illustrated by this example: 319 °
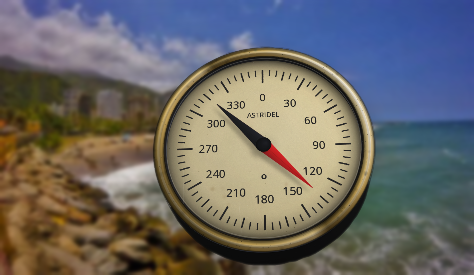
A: 135 °
